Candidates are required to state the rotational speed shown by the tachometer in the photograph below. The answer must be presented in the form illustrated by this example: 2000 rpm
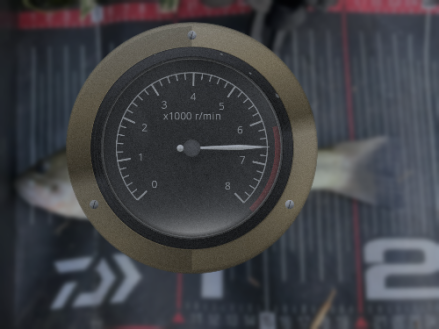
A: 6600 rpm
